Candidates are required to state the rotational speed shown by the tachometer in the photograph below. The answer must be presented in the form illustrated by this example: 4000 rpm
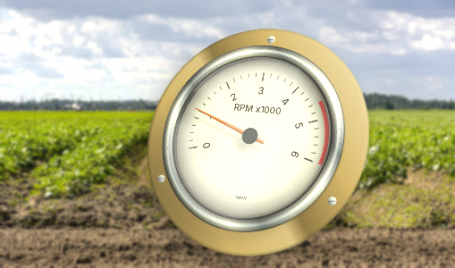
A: 1000 rpm
